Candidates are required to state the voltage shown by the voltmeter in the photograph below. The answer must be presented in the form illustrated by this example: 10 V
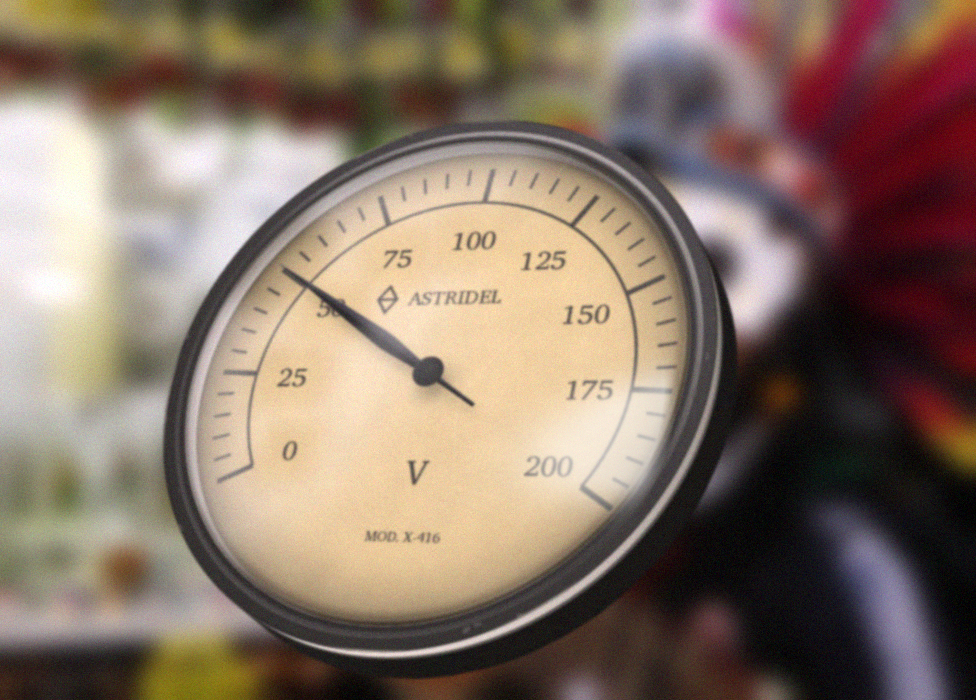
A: 50 V
